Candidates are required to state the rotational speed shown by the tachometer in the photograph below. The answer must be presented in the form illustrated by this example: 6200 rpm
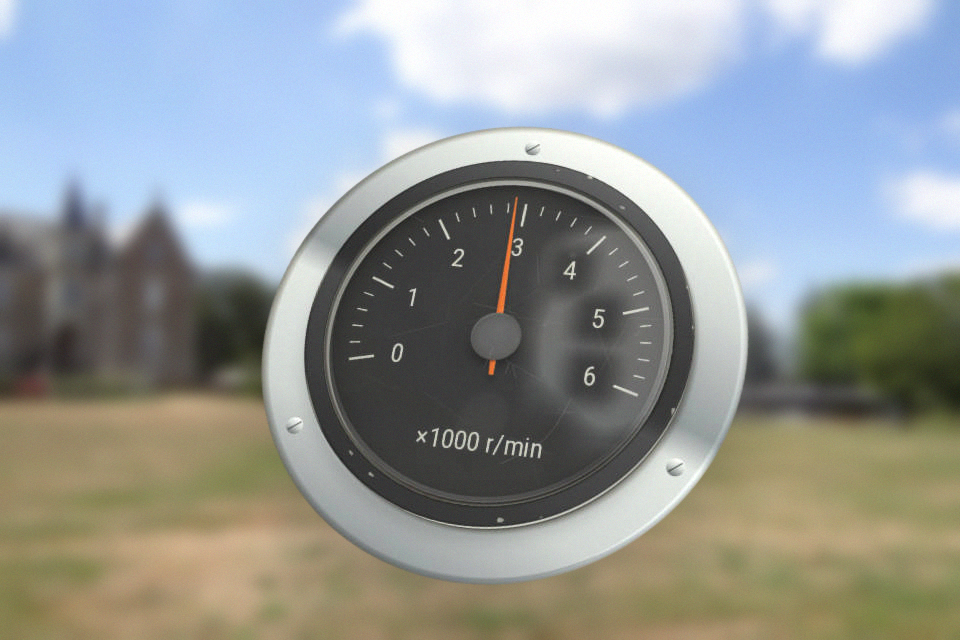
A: 2900 rpm
